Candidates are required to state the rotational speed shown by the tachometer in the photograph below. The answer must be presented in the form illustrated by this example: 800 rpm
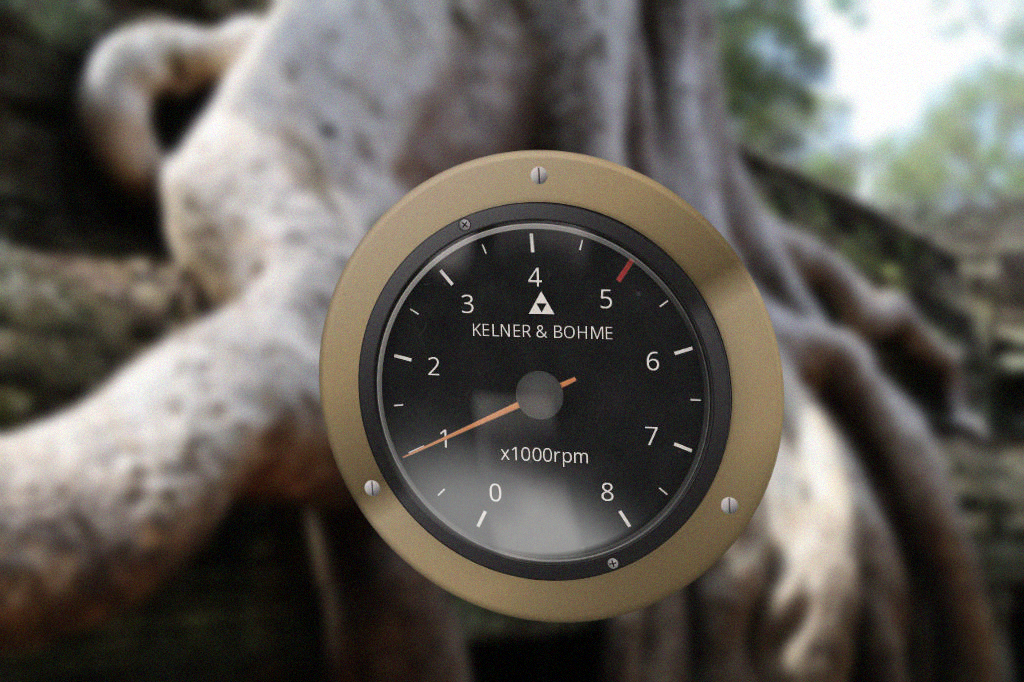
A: 1000 rpm
